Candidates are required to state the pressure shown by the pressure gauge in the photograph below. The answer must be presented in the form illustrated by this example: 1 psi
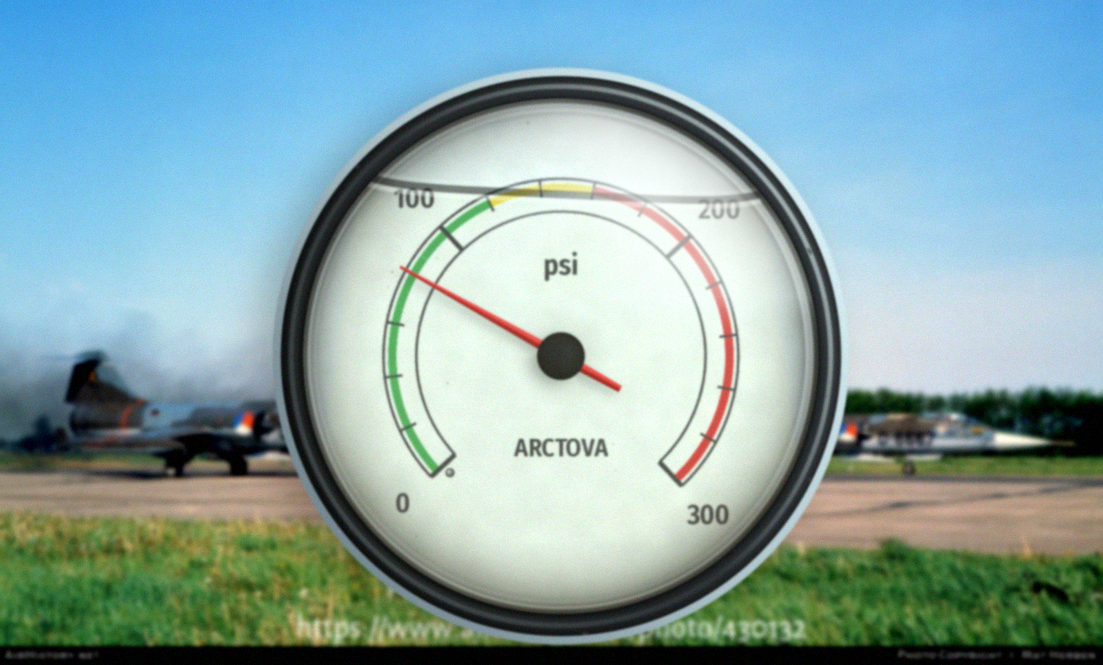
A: 80 psi
